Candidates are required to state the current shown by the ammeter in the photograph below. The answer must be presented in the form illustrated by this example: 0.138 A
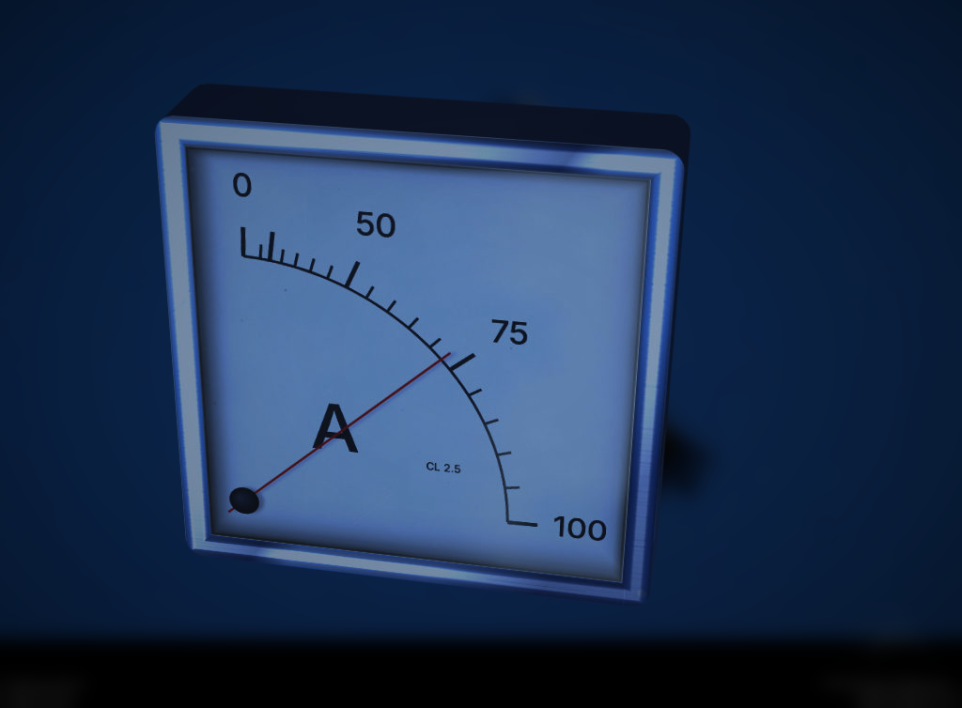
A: 72.5 A
